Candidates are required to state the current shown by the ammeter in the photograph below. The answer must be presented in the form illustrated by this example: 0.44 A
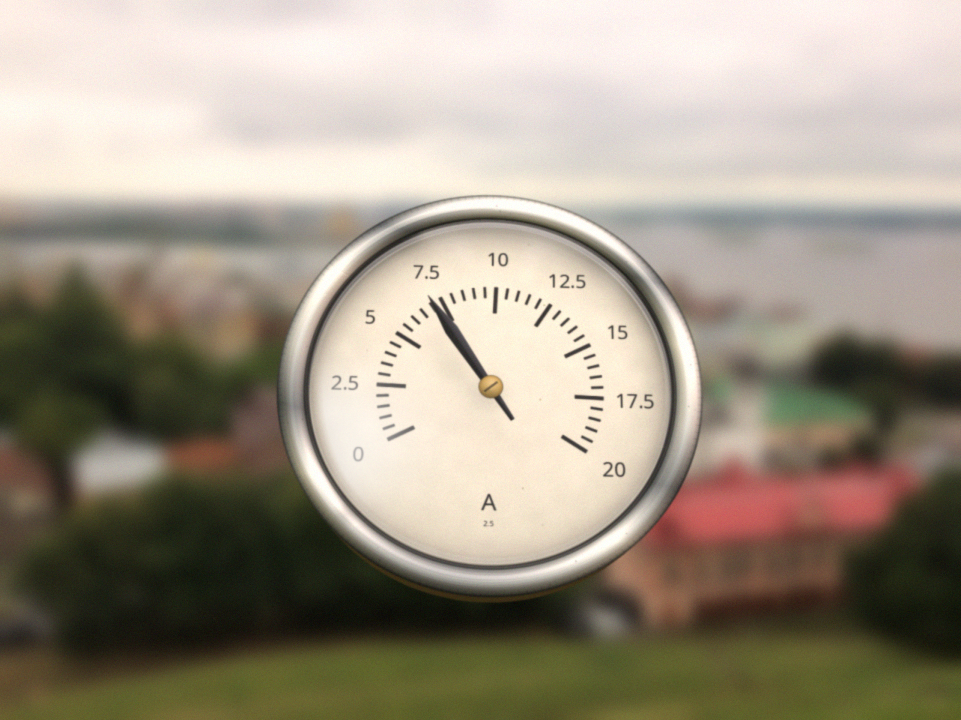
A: 7 A
